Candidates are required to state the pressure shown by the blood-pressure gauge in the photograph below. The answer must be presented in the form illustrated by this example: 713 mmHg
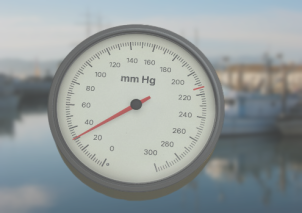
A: 30 mmHg
